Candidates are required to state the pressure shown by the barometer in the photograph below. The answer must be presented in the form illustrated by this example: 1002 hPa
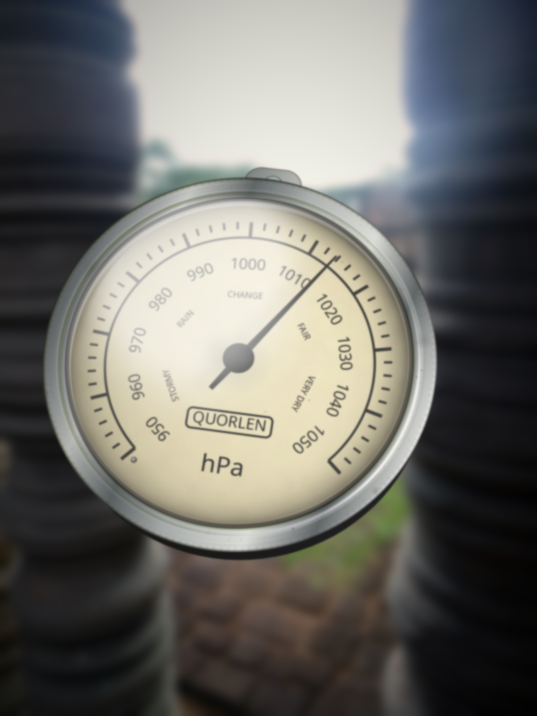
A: 1014 hPa
